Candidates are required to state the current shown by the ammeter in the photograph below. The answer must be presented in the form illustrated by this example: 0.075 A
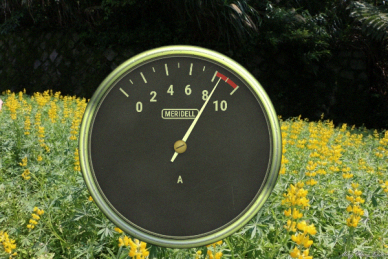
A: 8.5 A
